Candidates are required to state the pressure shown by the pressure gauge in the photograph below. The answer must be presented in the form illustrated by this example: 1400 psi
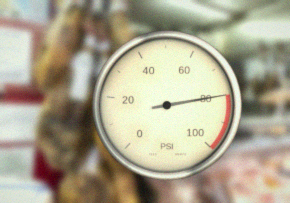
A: 80 psi
